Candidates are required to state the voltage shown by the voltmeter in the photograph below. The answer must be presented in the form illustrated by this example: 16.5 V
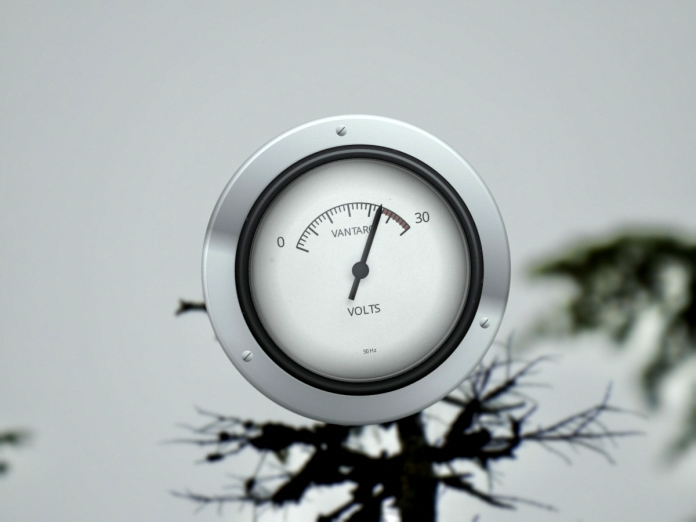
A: 22 V
